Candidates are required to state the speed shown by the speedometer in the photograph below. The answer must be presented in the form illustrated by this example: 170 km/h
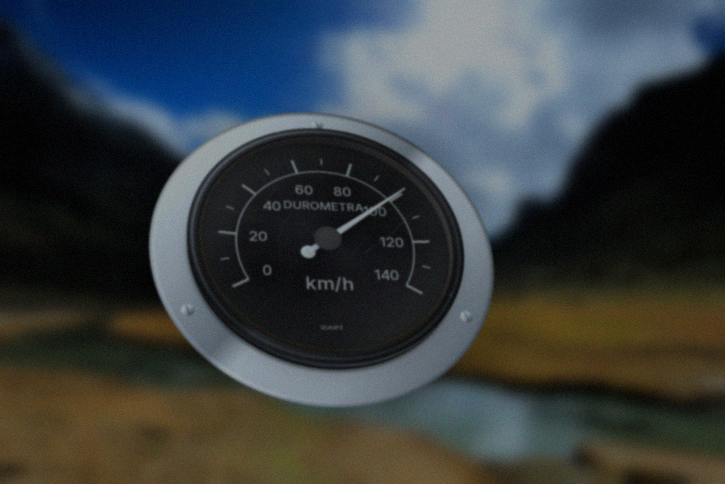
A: 100 km/h
